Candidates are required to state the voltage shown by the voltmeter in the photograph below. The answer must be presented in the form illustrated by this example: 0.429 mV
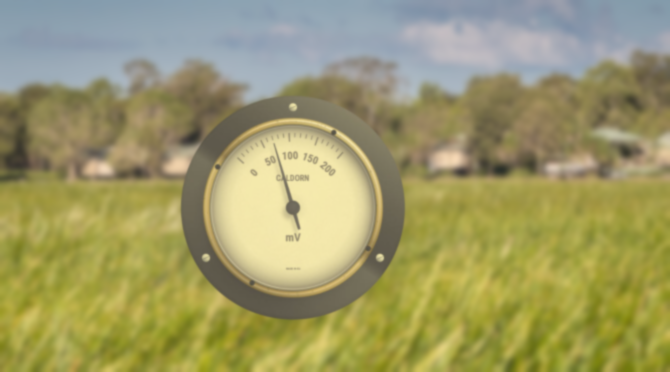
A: 70 mV
